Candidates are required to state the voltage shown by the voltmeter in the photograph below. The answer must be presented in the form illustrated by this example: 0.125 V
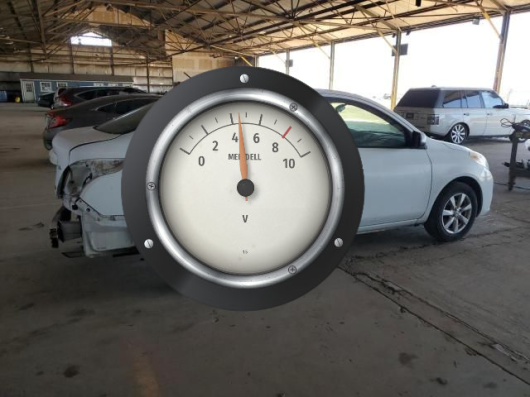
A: 4.5 V
